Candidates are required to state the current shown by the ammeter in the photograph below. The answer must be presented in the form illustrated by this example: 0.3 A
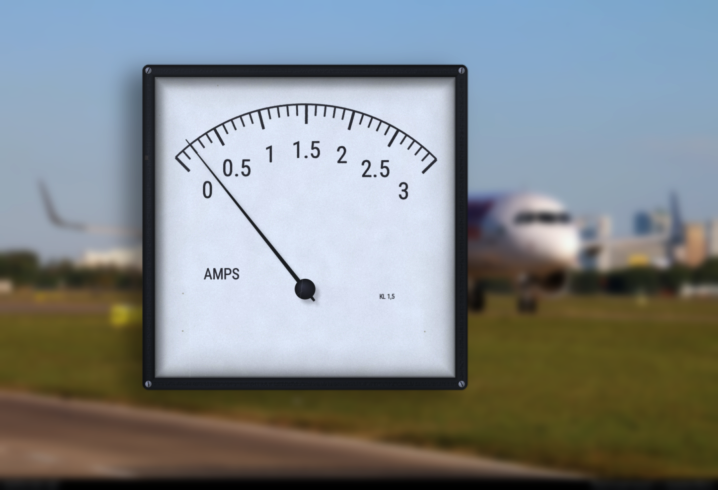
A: 0.2 A
